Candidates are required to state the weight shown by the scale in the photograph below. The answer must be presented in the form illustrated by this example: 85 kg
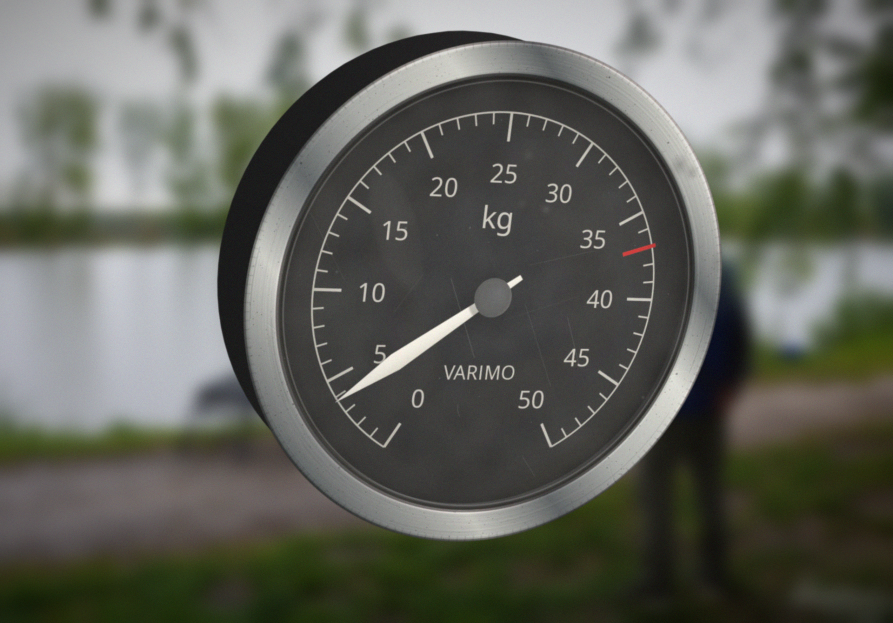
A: 4 kg
